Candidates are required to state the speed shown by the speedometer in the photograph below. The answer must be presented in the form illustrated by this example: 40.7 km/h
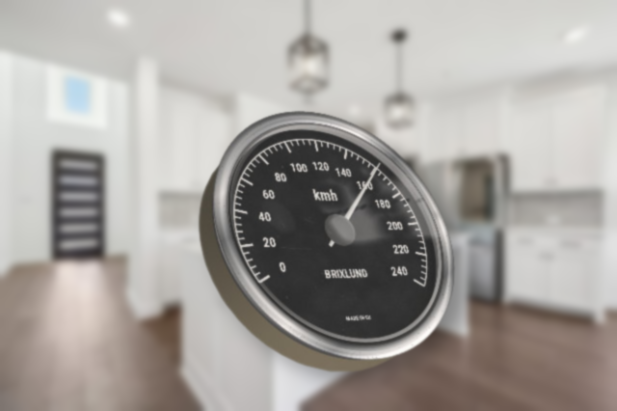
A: 160 km/h
